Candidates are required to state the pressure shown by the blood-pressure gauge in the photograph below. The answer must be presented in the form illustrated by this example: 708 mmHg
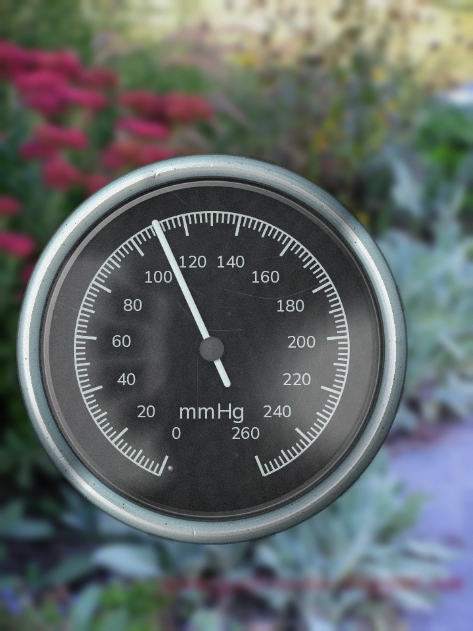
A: 110 mmHg
